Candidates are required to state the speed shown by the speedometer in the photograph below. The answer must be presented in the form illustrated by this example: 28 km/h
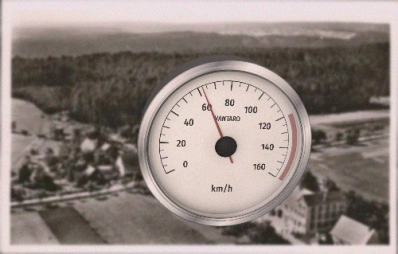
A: 62.5 km/h
